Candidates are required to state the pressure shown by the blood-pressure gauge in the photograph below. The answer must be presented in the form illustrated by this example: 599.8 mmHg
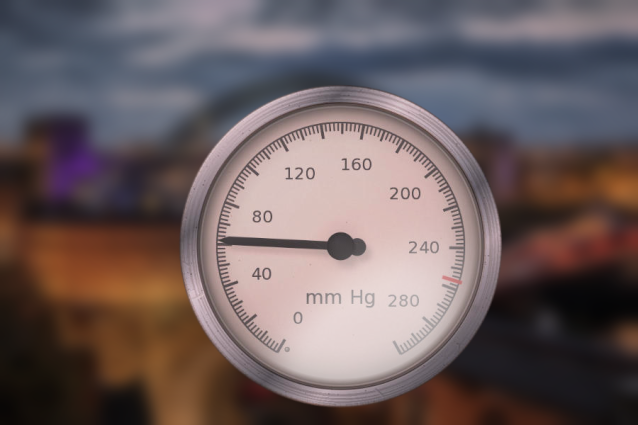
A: 62 mmHg
